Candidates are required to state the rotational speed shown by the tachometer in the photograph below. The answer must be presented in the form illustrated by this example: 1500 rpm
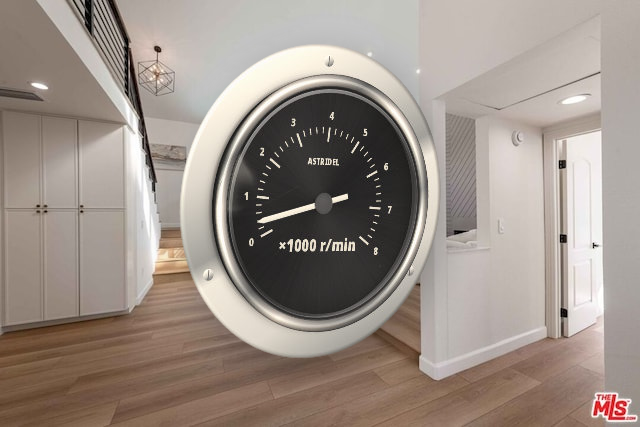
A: 400 rpm
